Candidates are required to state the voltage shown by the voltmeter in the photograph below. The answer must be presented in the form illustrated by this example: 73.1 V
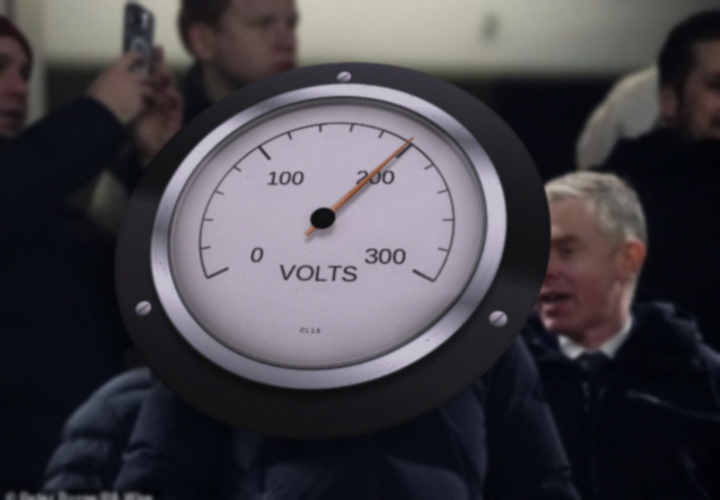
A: 200 V
